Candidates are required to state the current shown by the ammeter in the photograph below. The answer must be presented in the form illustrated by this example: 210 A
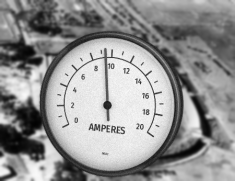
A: 9.5 A
